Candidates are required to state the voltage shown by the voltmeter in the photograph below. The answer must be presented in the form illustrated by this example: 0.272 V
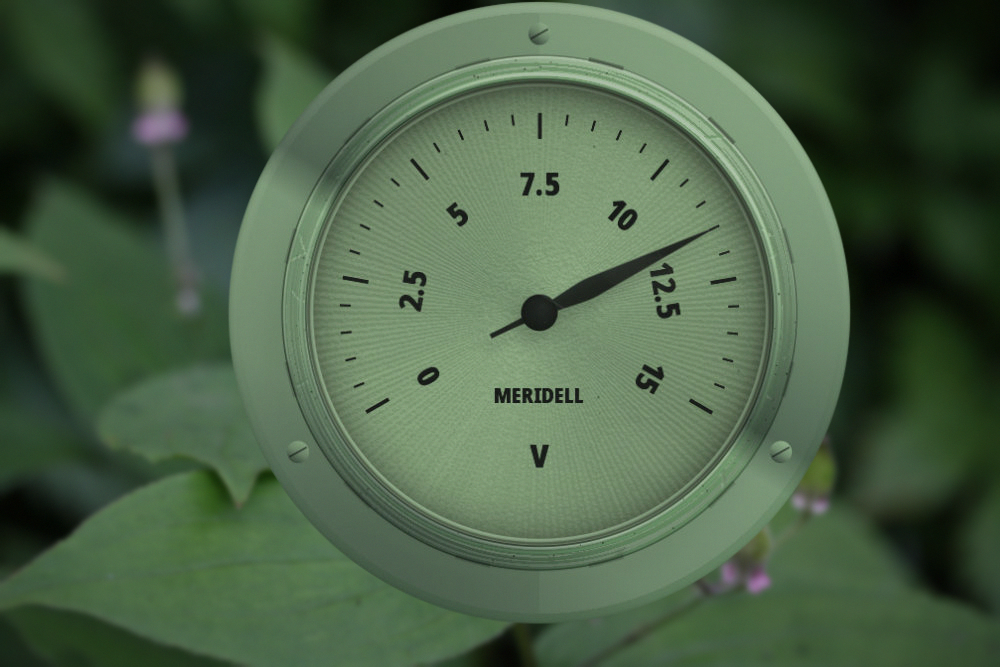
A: 11.5 V
